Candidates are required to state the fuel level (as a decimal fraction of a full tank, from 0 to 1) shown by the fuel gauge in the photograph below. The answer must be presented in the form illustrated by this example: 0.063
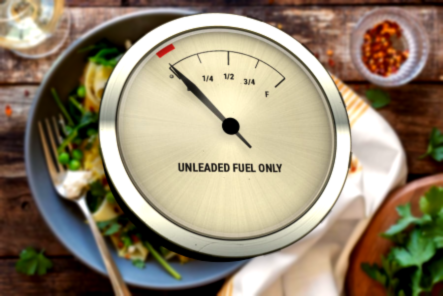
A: 0
